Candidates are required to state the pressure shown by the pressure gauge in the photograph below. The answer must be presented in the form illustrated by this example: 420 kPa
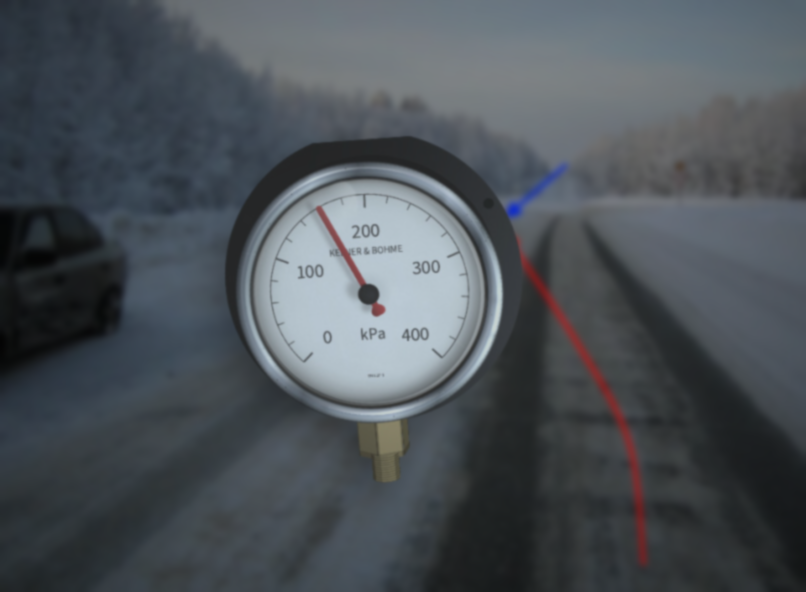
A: 160 kPa
